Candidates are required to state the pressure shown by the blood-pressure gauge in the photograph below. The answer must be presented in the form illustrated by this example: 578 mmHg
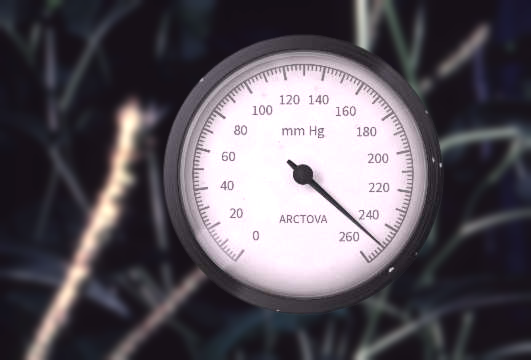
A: 250 mmHg
